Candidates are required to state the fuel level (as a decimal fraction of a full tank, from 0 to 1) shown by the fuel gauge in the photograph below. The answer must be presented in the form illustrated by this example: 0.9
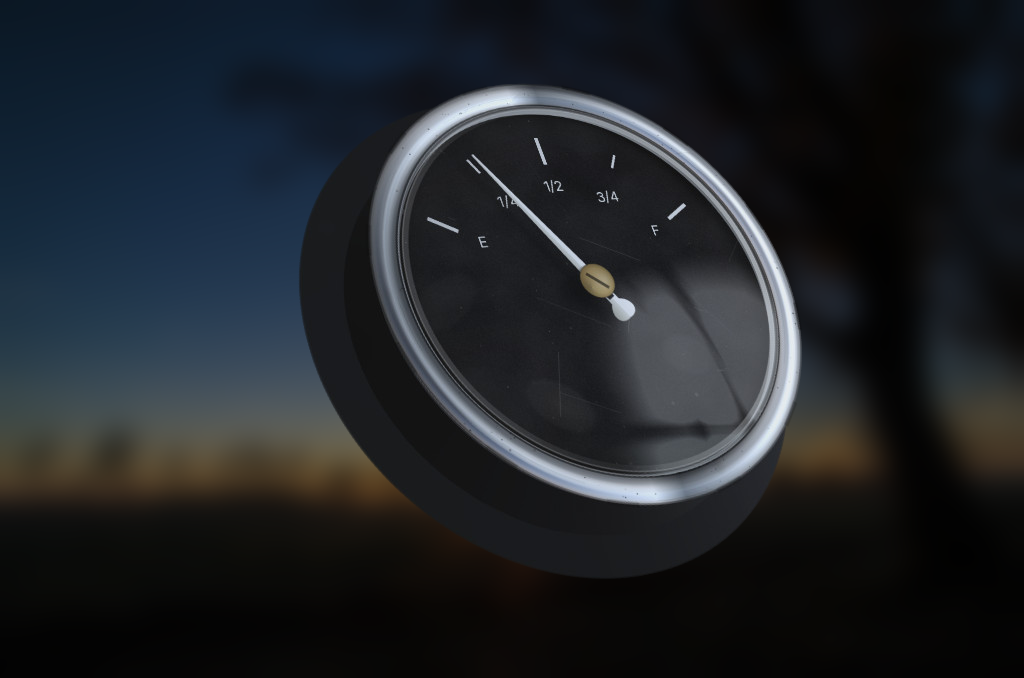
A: 0.25
